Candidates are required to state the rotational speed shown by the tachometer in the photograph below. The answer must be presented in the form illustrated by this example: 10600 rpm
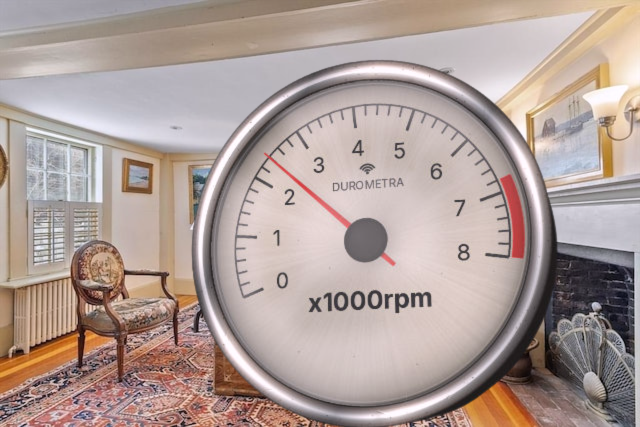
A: 2400 rpm
